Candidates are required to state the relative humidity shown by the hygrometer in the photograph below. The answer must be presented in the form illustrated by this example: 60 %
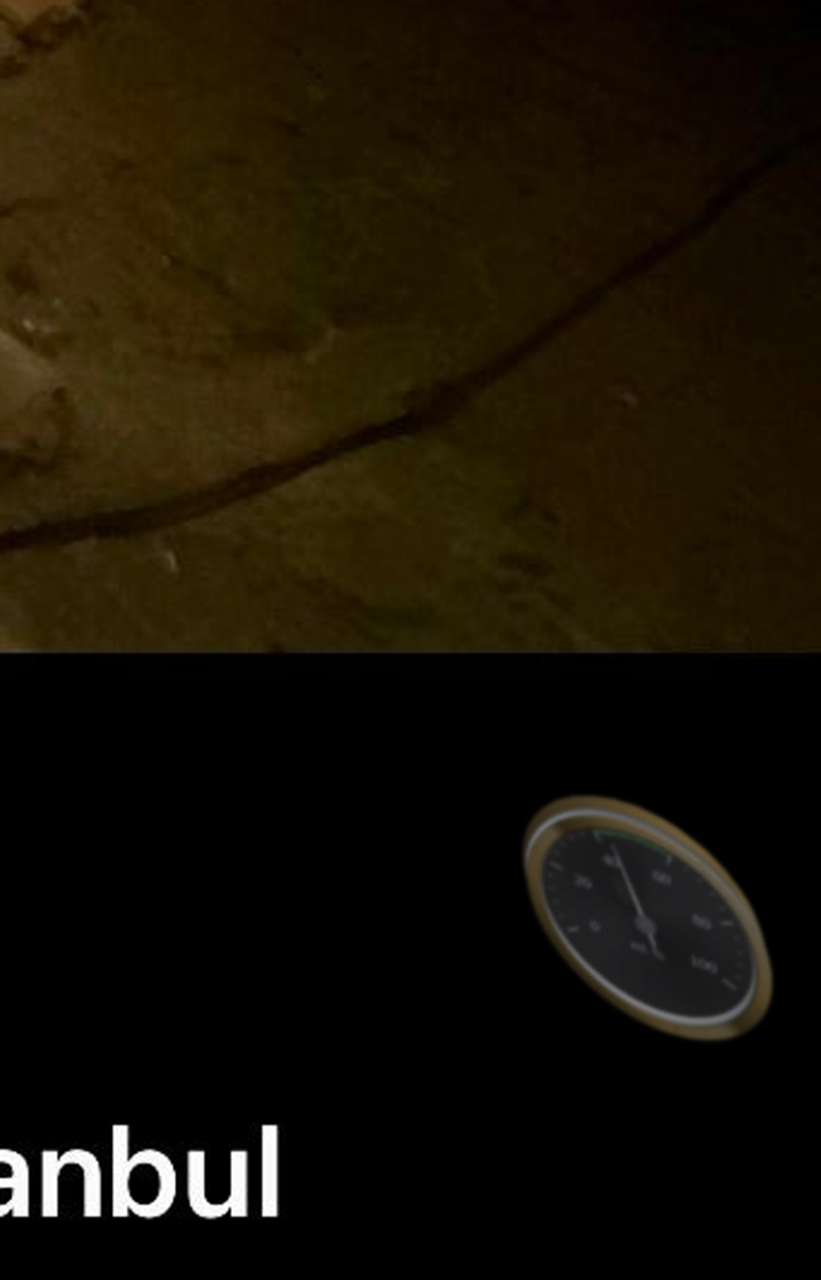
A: 44 %
